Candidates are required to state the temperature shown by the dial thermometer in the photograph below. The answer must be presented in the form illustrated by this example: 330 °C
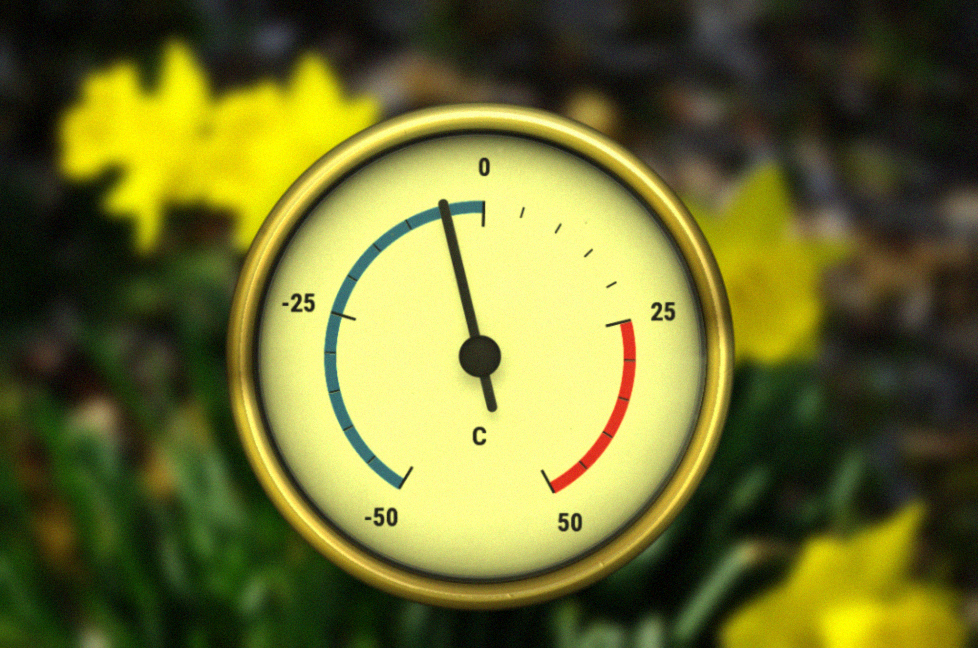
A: -5 °C
